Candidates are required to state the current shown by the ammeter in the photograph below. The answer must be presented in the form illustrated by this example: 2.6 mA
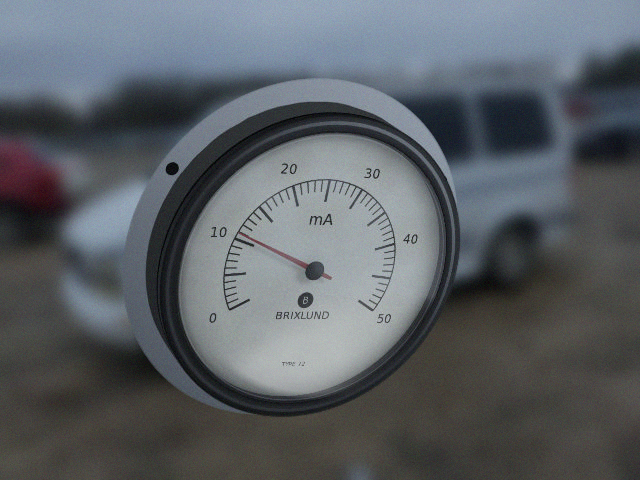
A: 11 mA
